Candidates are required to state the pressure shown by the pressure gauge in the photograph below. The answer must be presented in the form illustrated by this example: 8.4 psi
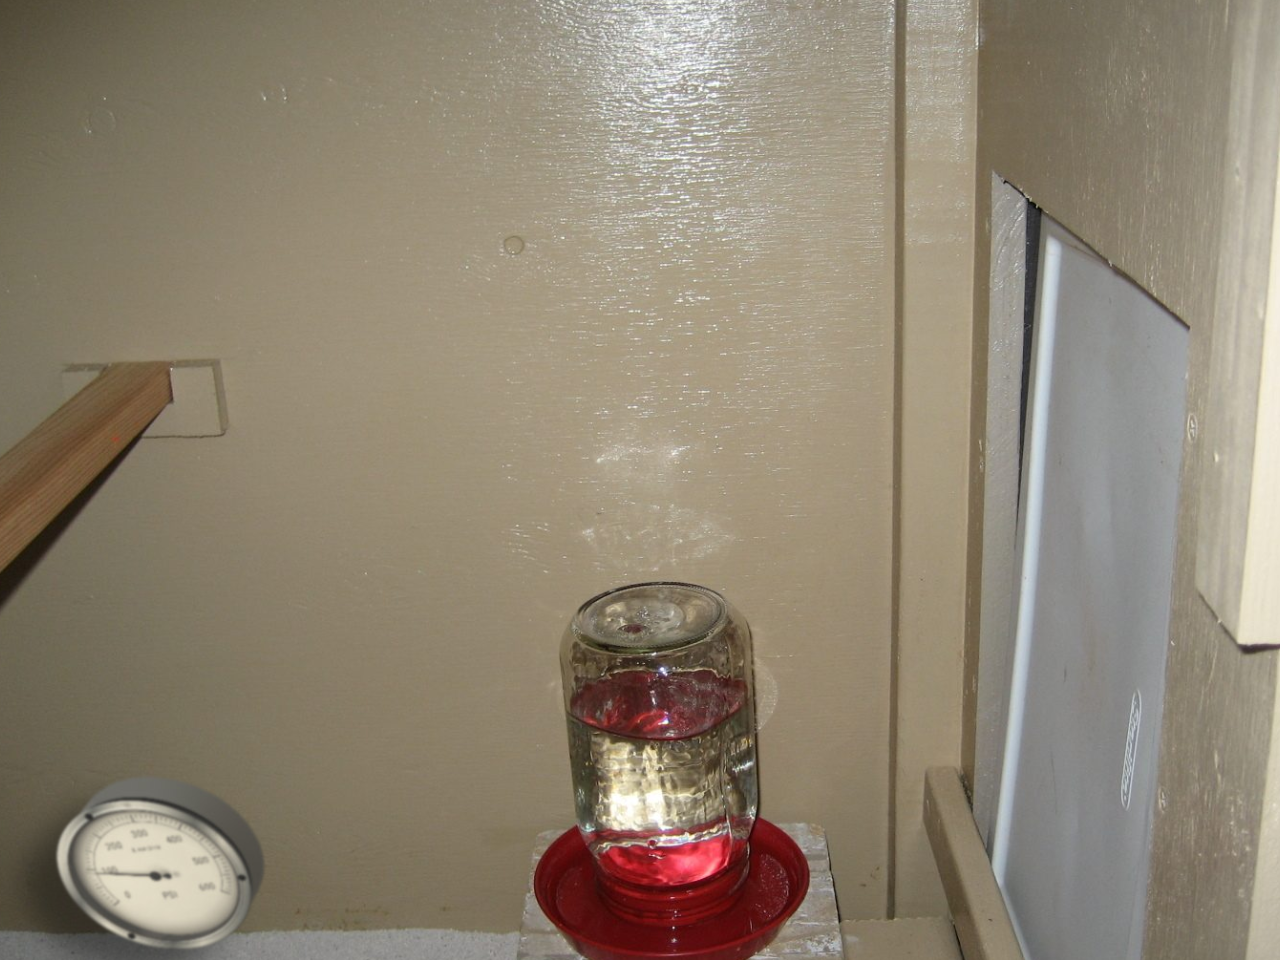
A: 100 psi
